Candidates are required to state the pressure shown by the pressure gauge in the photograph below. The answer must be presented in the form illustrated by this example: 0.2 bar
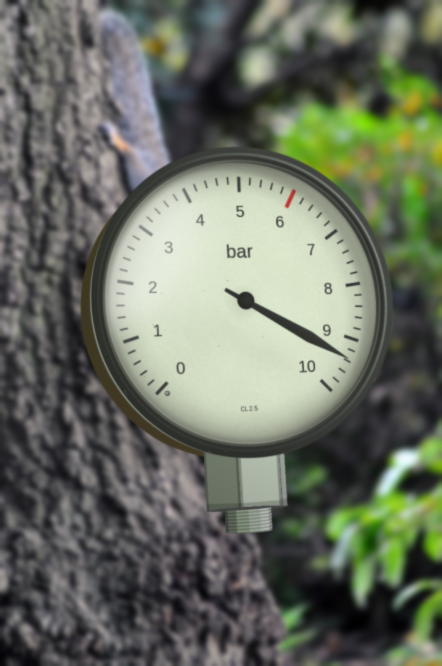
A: 9.4 bar
